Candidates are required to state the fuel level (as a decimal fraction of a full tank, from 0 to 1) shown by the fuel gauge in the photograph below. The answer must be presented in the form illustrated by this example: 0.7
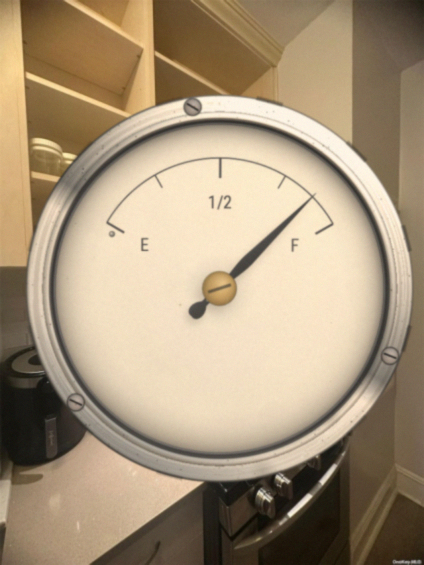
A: 0.875
